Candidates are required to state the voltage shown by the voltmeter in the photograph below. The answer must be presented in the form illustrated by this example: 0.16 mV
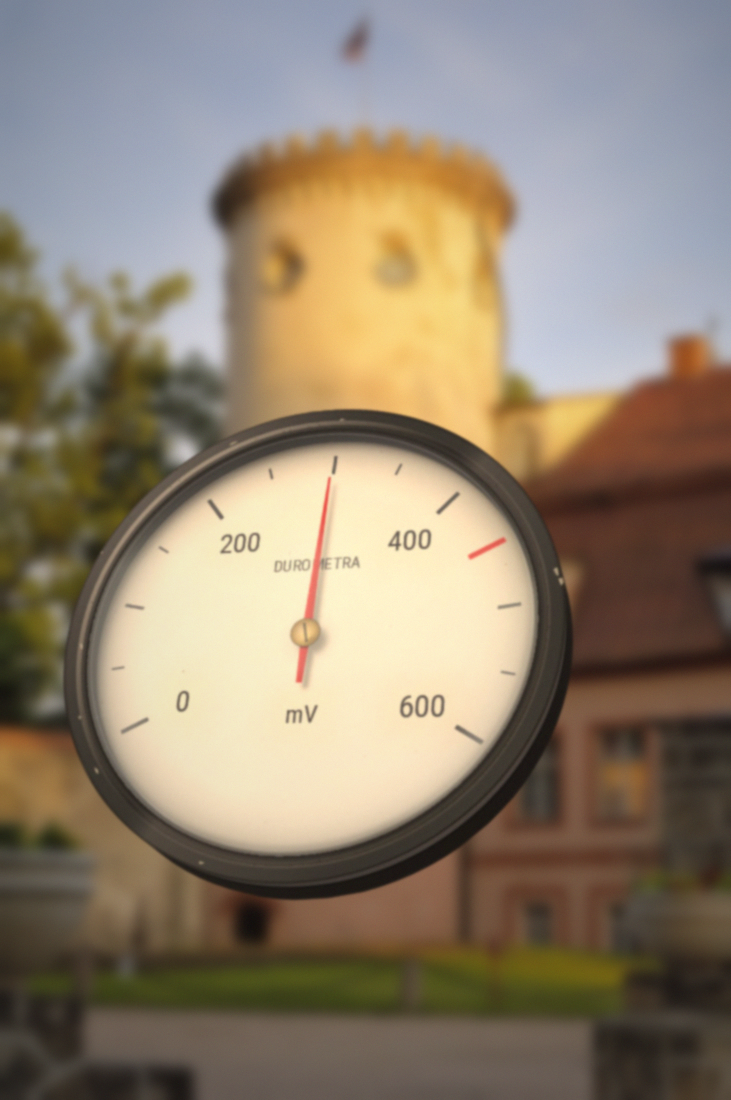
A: 300 mV
